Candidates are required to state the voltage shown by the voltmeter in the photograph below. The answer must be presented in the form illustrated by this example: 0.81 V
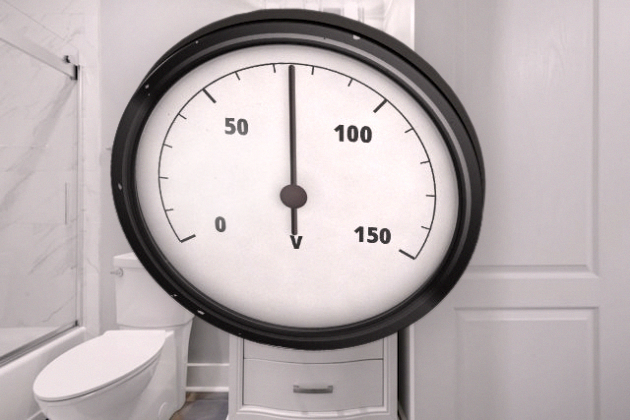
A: 75 V
